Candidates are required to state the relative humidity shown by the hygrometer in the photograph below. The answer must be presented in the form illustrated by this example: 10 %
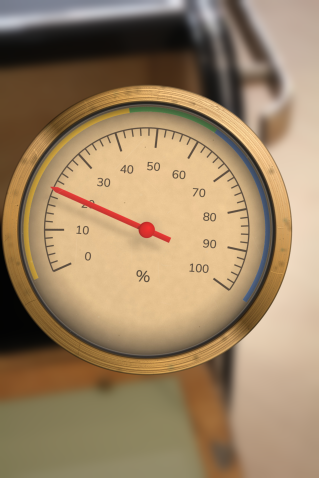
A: 20 %
